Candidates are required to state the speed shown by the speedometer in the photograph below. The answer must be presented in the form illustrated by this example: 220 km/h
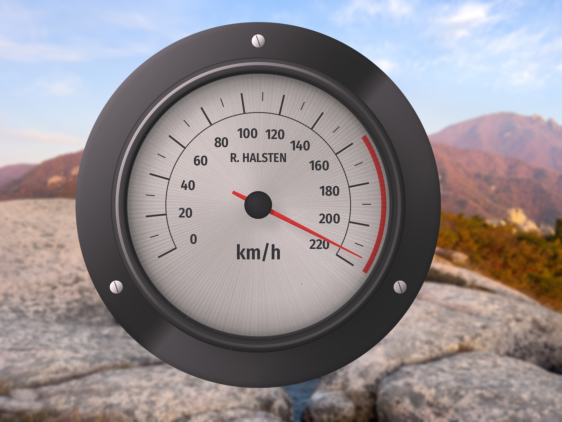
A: 215 km/h
